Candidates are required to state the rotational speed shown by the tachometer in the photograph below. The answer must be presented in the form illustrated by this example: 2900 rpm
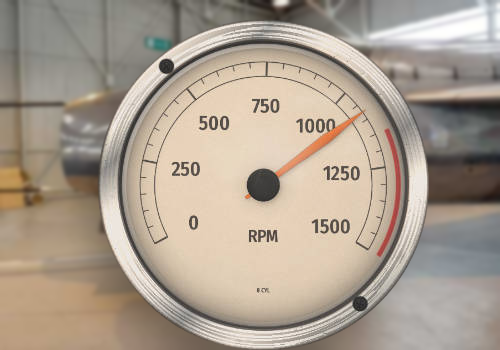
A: 1075 rpm
